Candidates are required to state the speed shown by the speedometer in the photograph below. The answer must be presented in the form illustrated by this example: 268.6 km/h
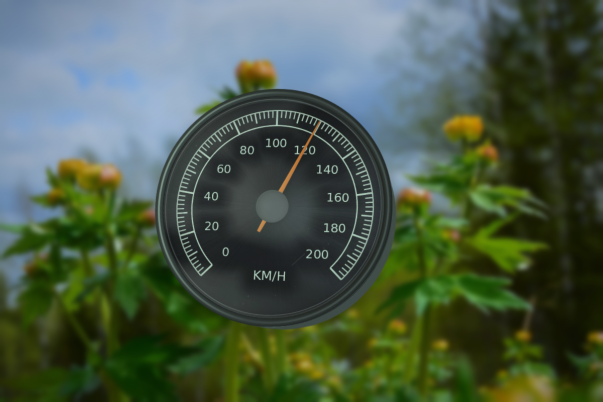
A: 120 km/h
